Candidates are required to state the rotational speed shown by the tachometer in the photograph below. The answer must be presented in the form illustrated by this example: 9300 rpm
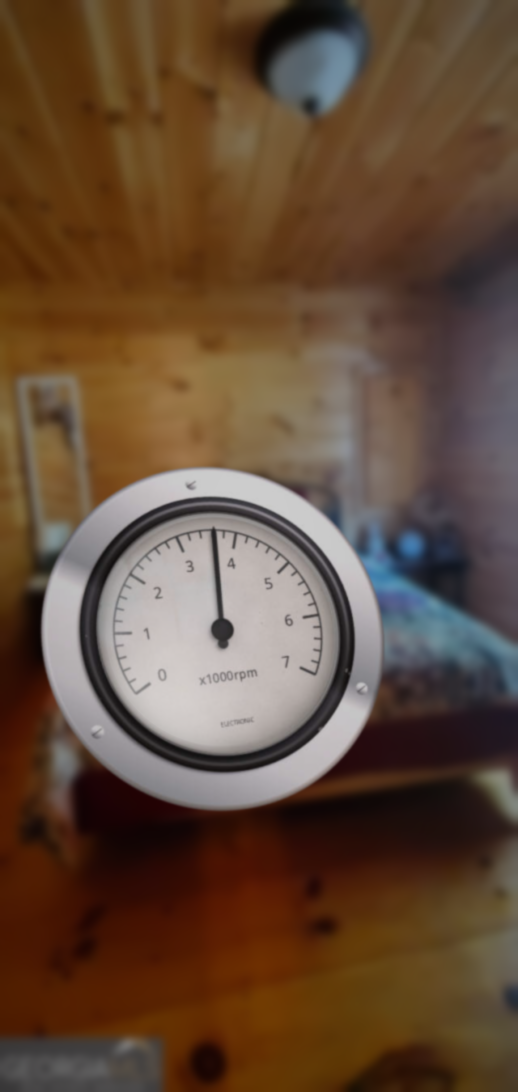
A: 3600 rpm
